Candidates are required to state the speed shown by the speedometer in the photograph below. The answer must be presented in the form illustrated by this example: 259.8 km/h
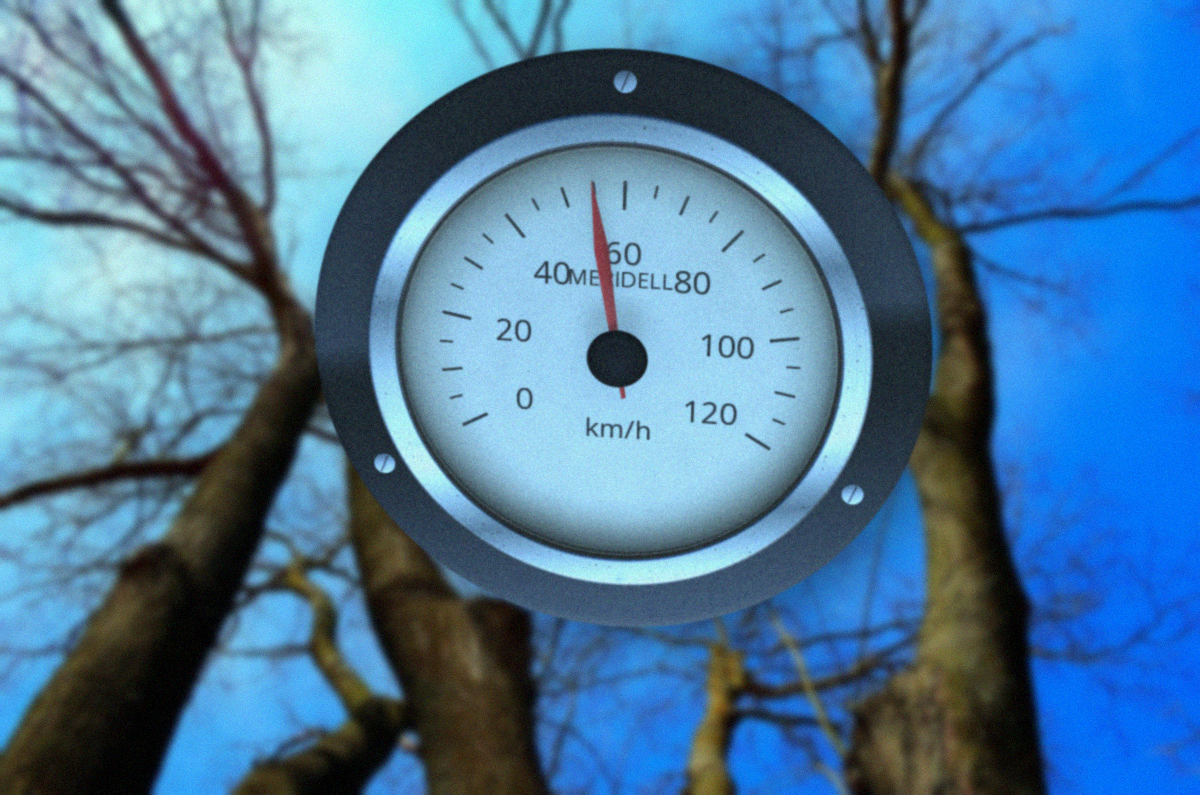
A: 55 km/h
